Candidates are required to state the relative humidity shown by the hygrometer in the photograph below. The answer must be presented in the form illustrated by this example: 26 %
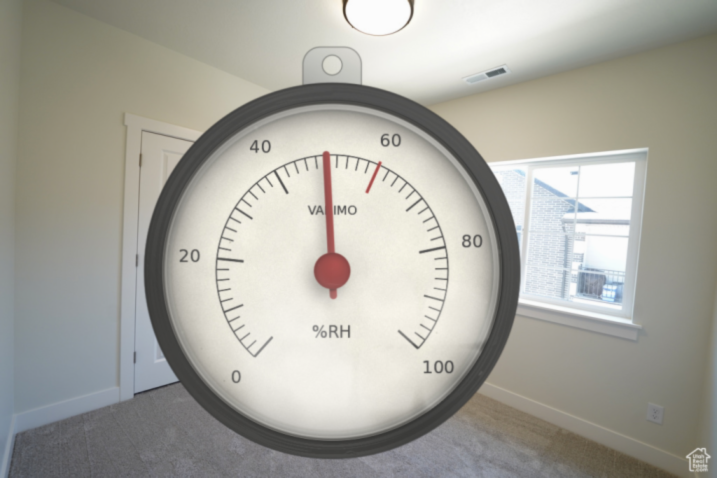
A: 50 %
